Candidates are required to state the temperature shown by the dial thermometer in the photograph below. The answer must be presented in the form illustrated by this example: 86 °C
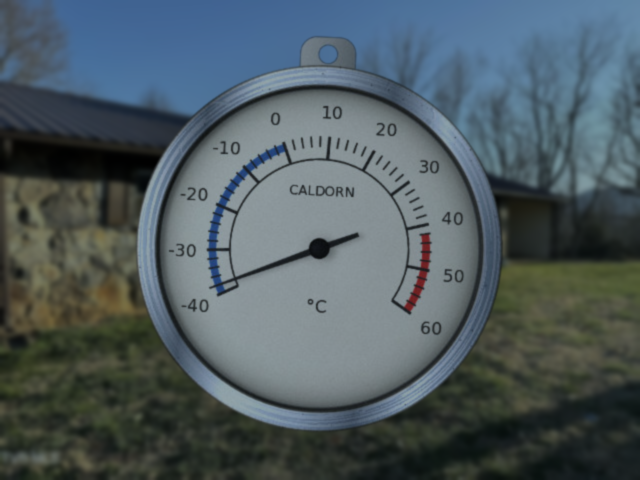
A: -38 °C
